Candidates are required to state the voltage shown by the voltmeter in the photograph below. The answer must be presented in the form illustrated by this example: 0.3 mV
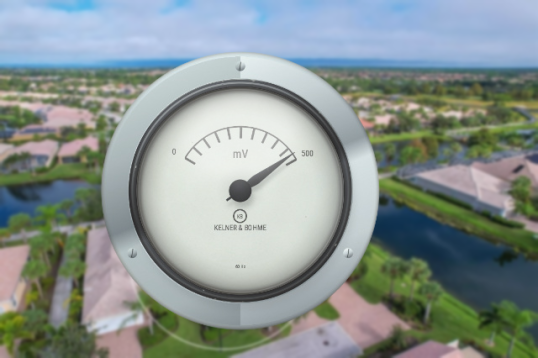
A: 475 mV
